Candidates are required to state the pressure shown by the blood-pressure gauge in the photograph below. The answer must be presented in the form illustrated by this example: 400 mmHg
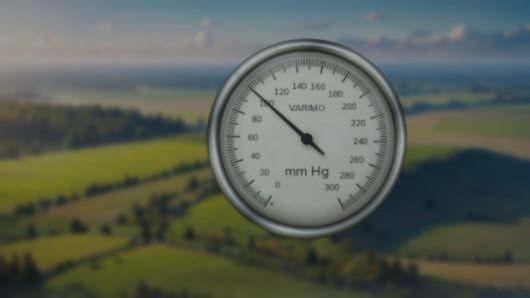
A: 100 mmHg
